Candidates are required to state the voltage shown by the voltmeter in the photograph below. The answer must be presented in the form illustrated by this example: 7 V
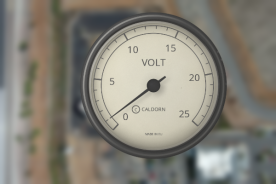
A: 1 V
